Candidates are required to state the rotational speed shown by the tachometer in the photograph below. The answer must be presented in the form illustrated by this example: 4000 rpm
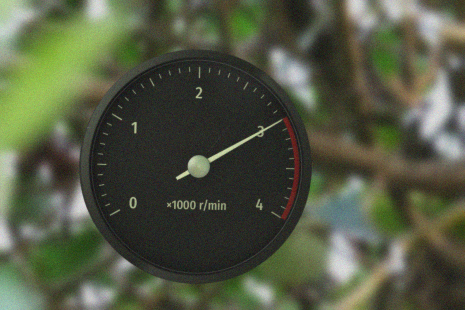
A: 3000 rpm
